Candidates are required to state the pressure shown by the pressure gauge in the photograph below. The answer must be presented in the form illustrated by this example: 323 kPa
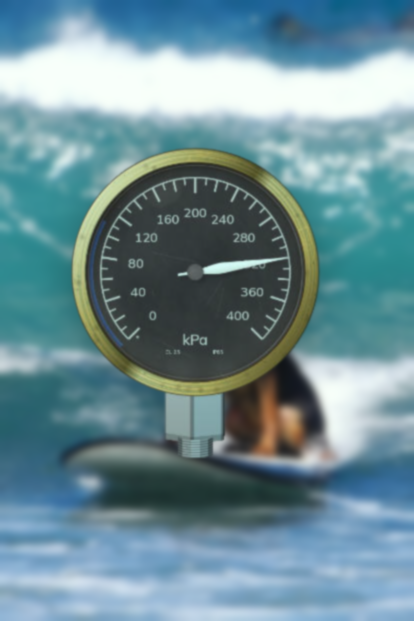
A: 320 kPa
